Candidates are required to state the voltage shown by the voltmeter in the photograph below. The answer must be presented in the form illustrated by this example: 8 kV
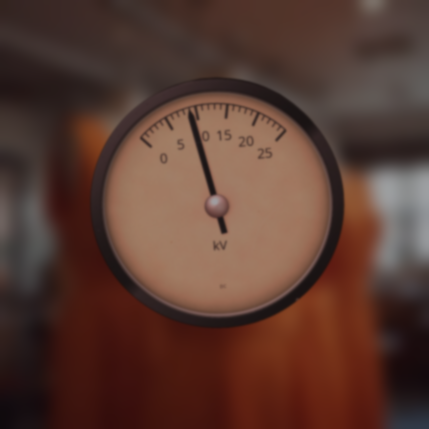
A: 9 kV
